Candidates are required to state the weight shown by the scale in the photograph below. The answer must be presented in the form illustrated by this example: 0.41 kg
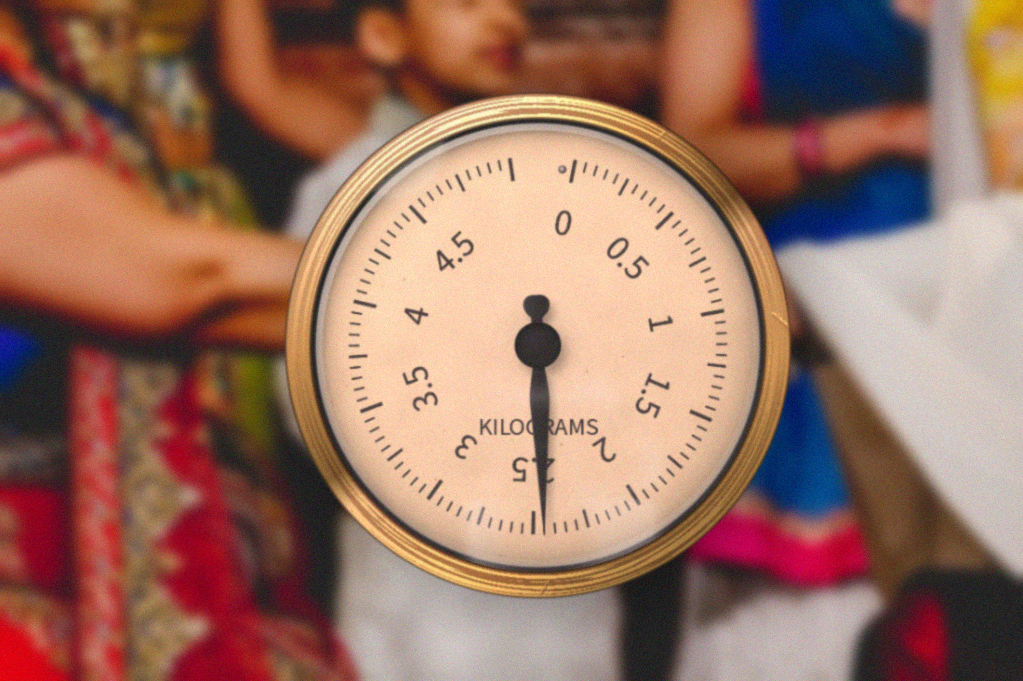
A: 2.45 kg
